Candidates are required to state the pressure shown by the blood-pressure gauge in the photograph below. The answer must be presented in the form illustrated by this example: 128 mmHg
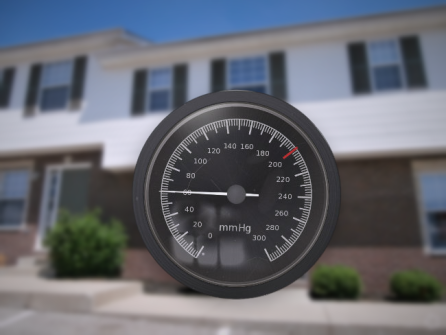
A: 60 mmHg
